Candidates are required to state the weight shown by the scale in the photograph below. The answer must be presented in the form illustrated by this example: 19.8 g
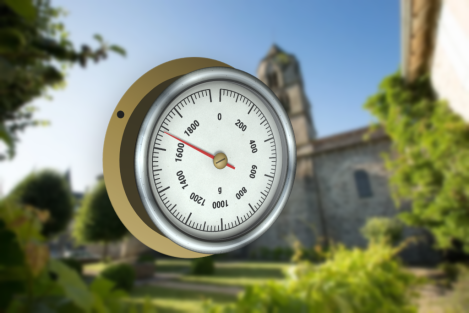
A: 1680 g
